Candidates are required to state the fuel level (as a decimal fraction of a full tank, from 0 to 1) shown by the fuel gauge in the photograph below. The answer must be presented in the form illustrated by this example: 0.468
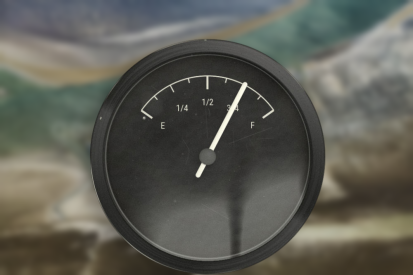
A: 0.75
